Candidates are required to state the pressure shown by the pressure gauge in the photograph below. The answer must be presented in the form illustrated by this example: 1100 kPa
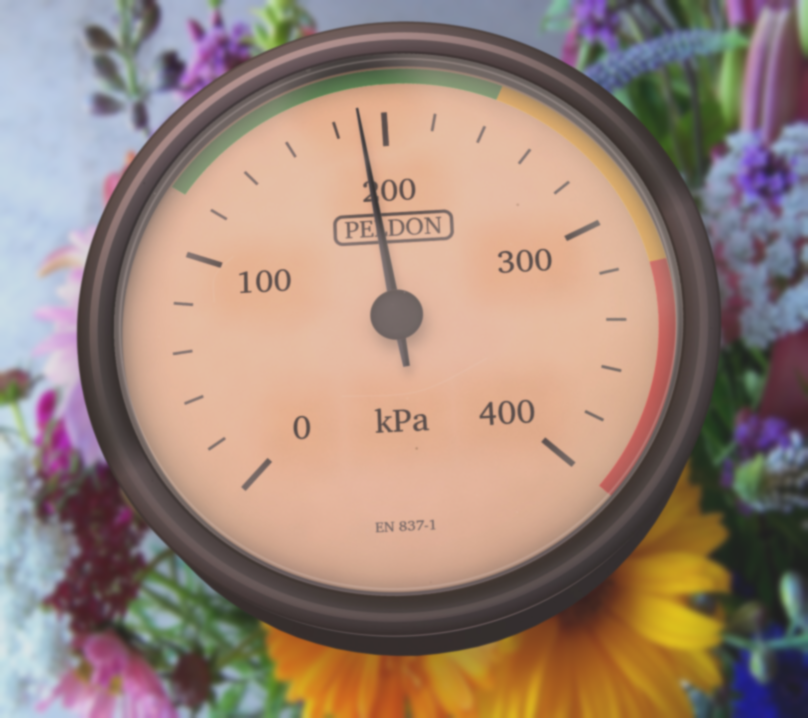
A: 190 kPa
